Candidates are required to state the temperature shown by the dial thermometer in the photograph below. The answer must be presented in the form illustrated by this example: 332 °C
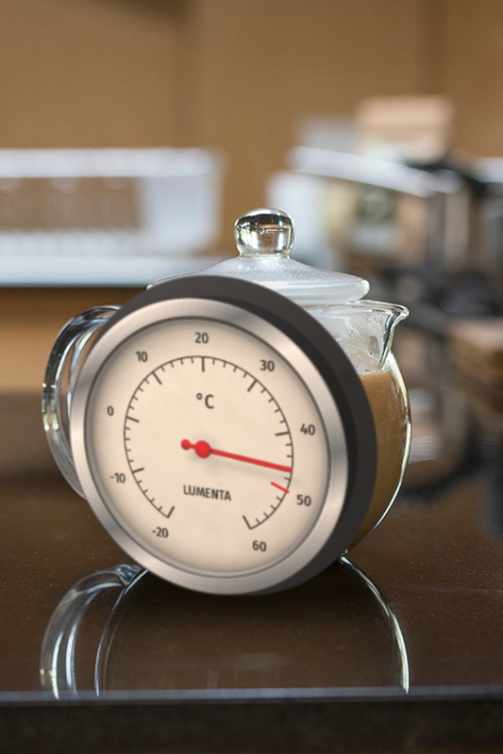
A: 46 °C
